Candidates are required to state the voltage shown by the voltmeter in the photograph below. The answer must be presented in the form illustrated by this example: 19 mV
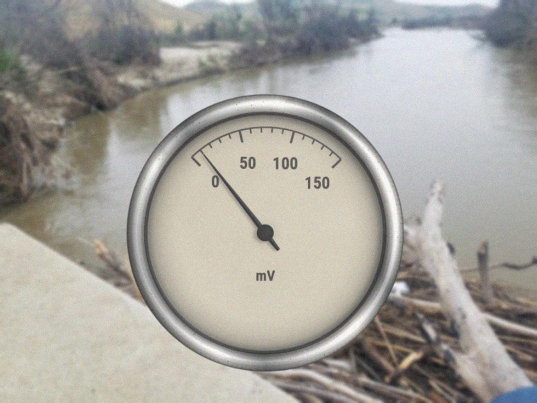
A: 10 mV
